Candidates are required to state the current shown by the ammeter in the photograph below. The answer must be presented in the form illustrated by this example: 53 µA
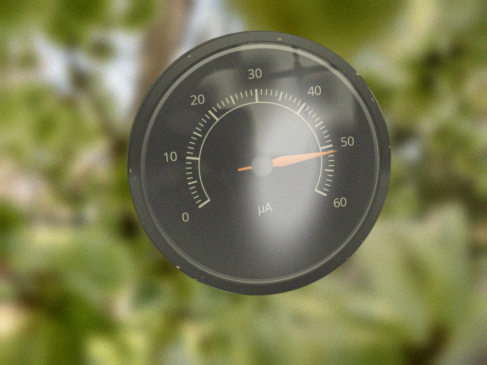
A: 51 µA
